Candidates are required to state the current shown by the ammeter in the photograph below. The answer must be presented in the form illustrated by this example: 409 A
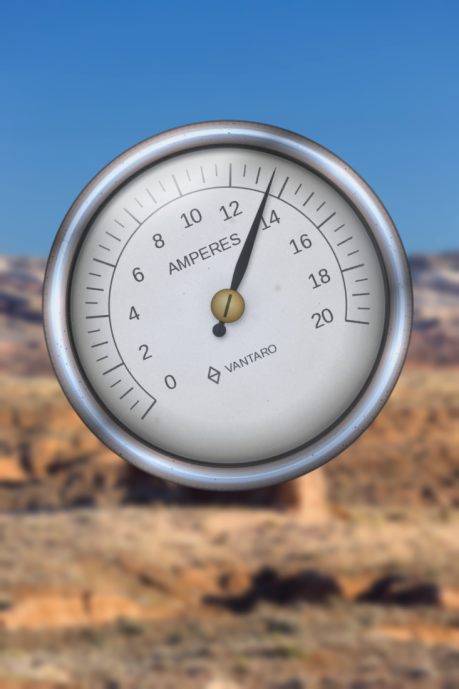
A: 13.5 A
